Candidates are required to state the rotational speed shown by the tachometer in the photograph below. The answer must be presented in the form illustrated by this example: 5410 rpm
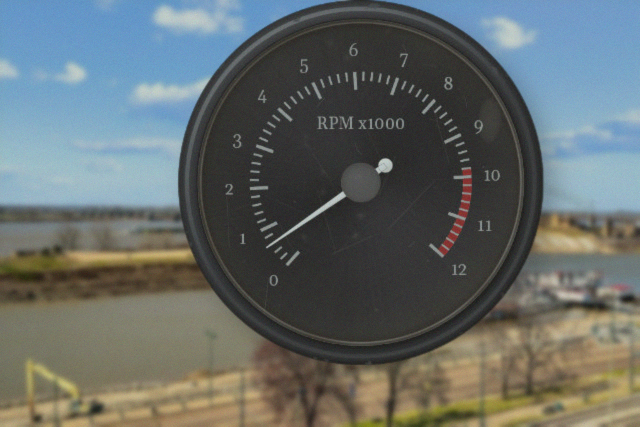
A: 600 rpm
